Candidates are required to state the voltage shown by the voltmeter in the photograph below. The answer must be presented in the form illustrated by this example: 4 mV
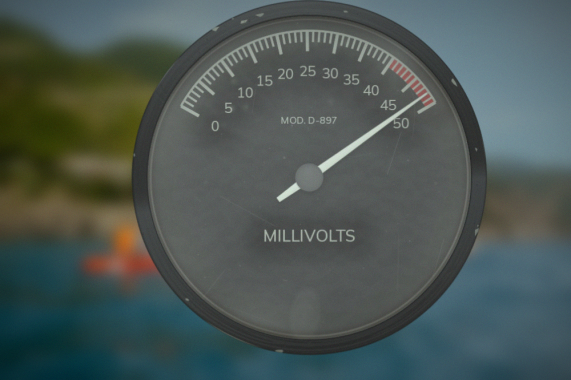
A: 48 mV
